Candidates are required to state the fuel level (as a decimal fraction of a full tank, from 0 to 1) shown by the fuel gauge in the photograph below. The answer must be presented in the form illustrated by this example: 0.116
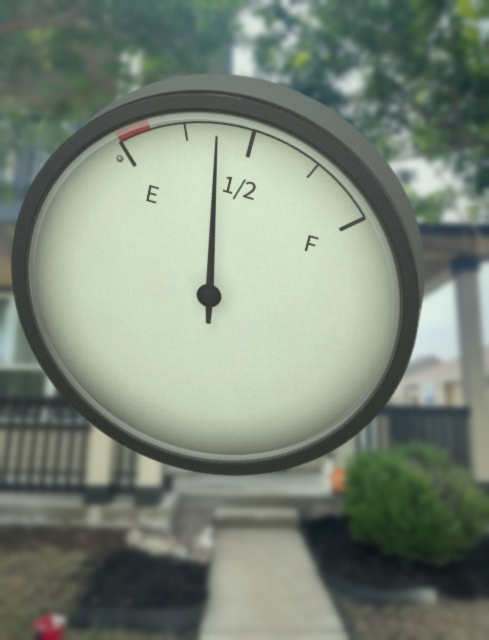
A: 0.375
